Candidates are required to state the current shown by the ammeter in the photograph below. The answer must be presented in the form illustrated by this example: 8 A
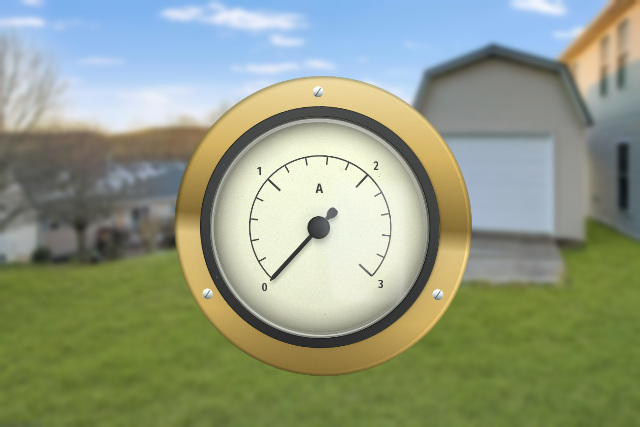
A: 0 A
